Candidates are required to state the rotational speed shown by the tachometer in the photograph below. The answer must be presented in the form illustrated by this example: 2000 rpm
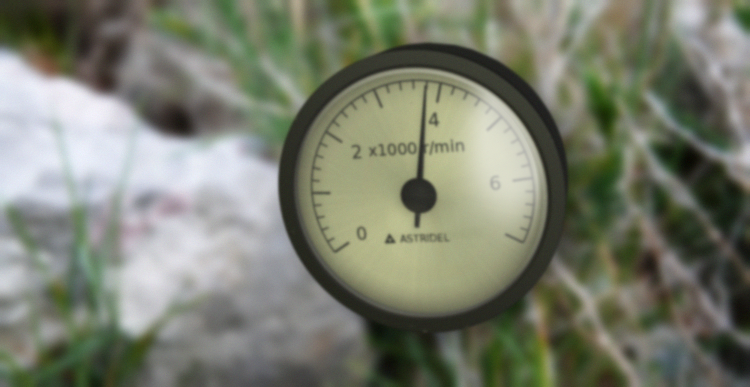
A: 3800 rpm
